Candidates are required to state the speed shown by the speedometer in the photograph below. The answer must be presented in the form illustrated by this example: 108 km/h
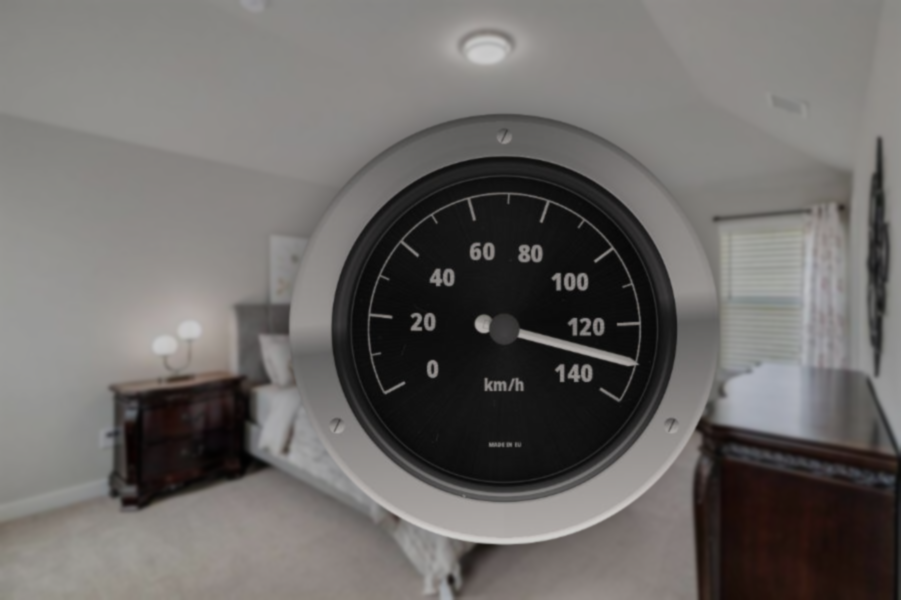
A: 130 km/h
